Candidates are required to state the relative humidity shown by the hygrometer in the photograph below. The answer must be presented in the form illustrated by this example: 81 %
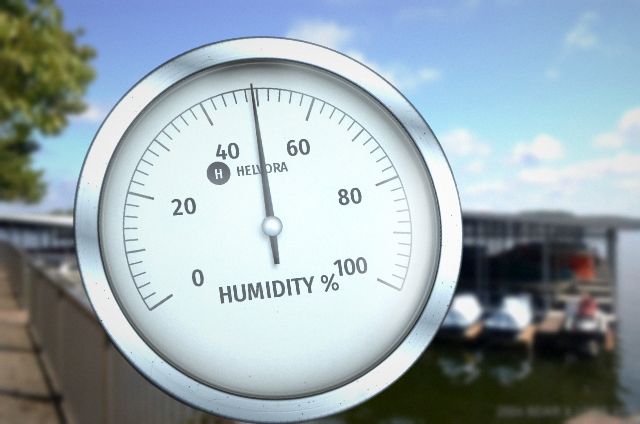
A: 49 %
